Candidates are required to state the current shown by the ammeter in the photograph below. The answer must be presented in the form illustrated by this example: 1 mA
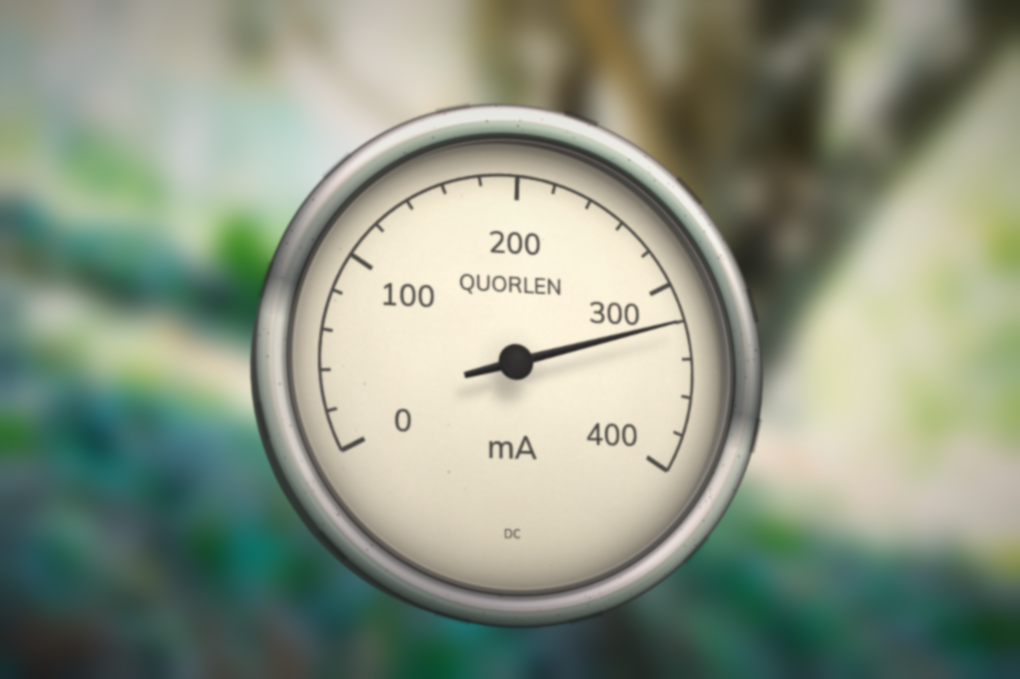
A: 320 mA
